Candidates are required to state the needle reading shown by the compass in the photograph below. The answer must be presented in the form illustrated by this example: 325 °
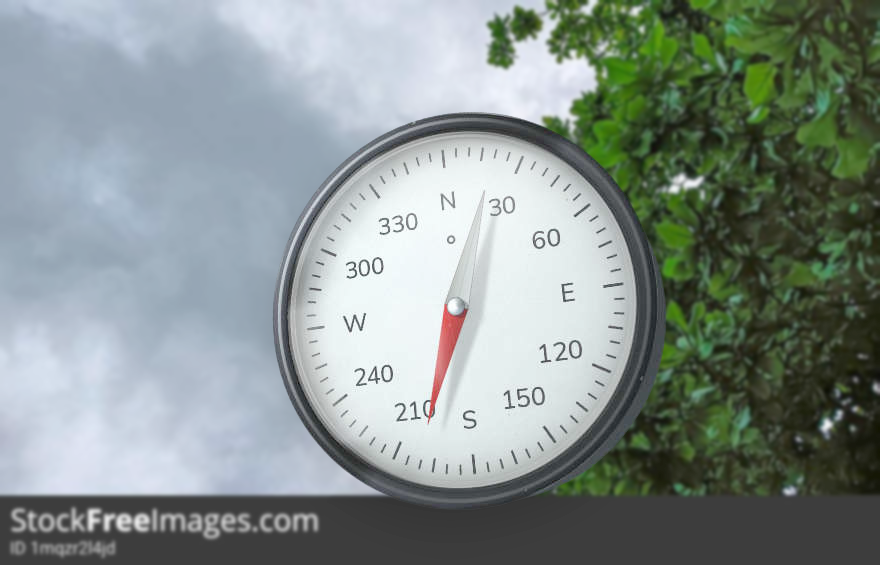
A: 200 °
